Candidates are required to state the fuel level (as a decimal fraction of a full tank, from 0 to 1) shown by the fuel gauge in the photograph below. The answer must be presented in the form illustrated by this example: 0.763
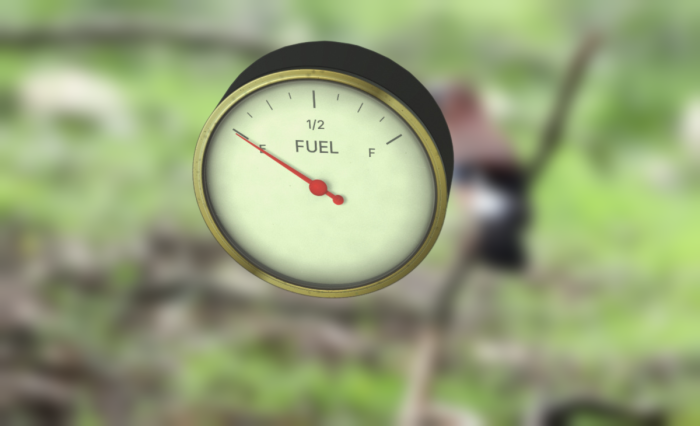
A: 0
